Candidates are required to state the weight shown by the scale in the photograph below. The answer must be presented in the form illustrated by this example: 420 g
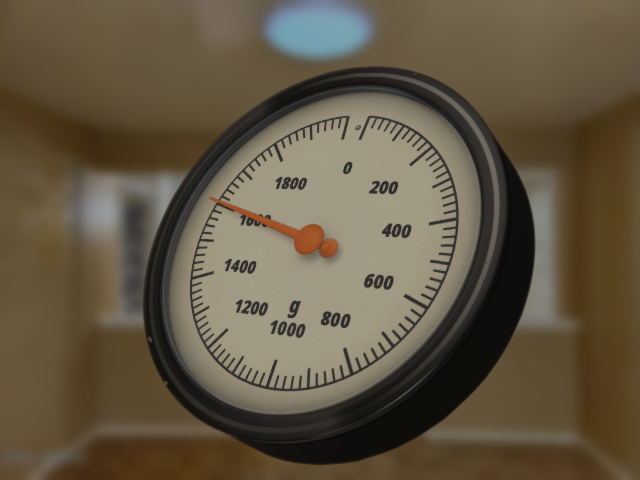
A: 1600 g
